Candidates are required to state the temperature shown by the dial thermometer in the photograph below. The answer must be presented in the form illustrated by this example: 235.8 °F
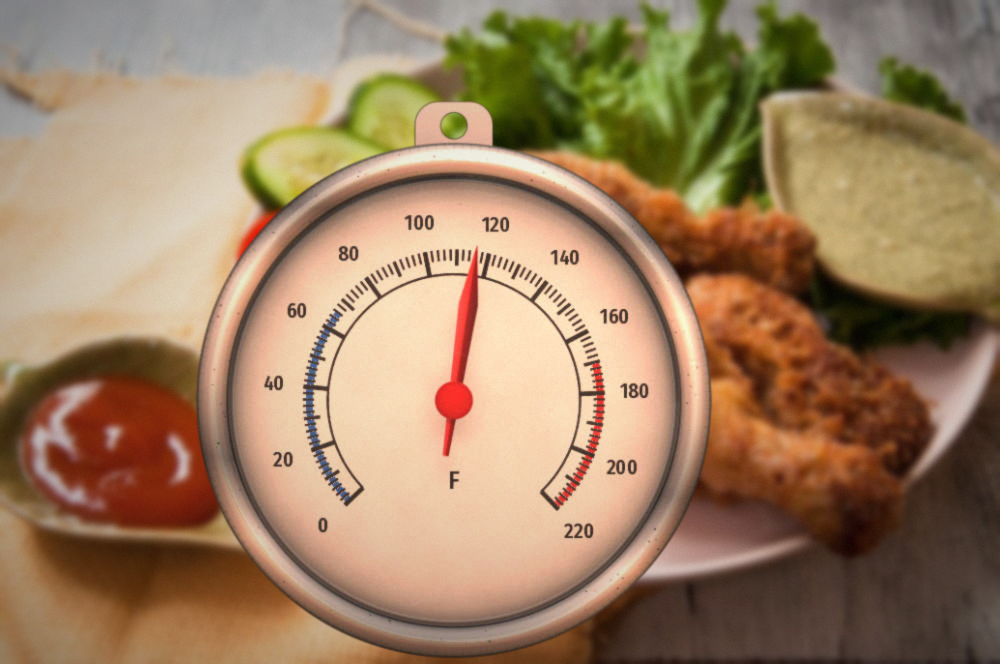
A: 116 °F
